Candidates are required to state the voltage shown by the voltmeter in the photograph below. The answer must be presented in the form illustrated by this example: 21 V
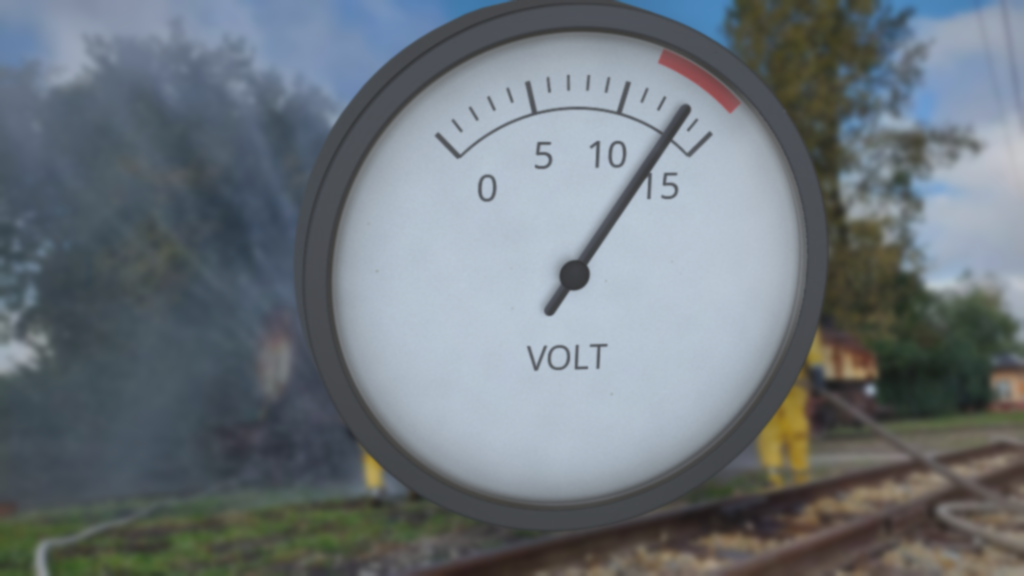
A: 13 V
